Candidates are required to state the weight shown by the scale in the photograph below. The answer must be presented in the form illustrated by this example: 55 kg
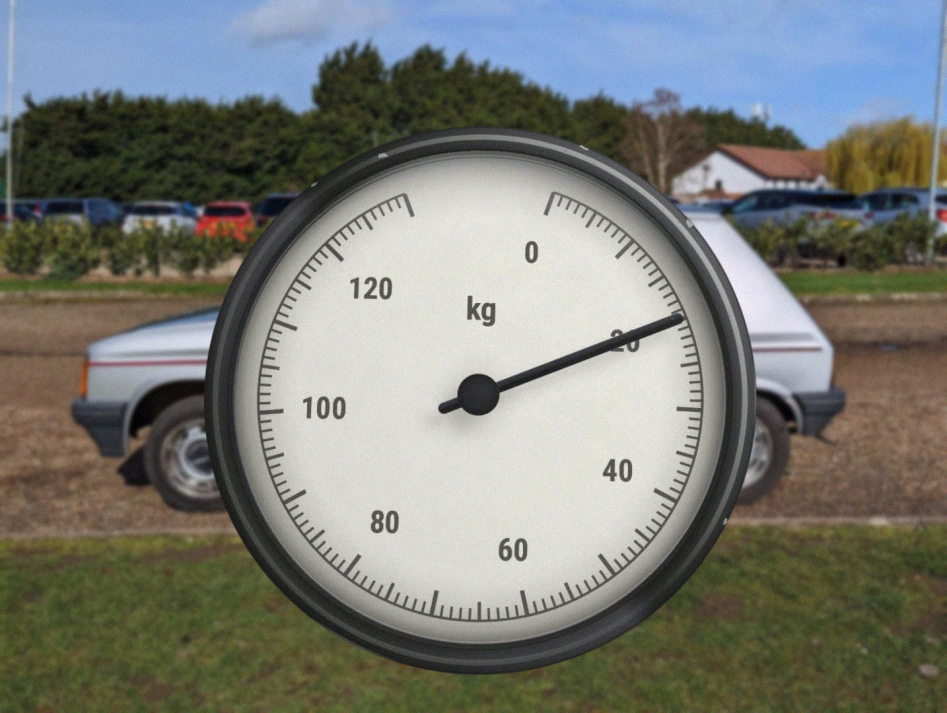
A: 20 kg
